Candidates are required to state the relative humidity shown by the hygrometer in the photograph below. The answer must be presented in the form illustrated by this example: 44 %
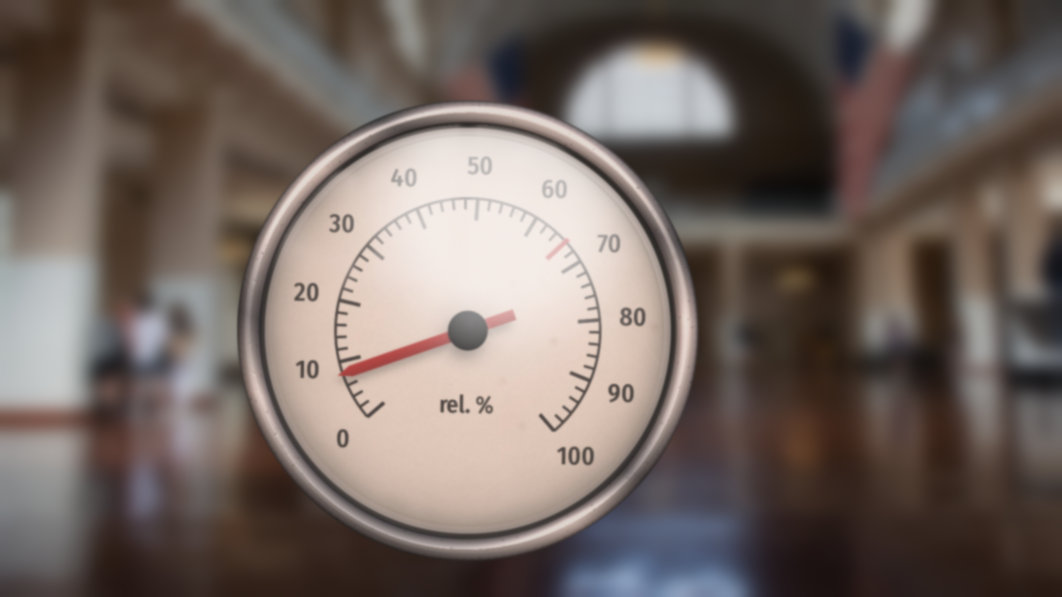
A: 8 %
